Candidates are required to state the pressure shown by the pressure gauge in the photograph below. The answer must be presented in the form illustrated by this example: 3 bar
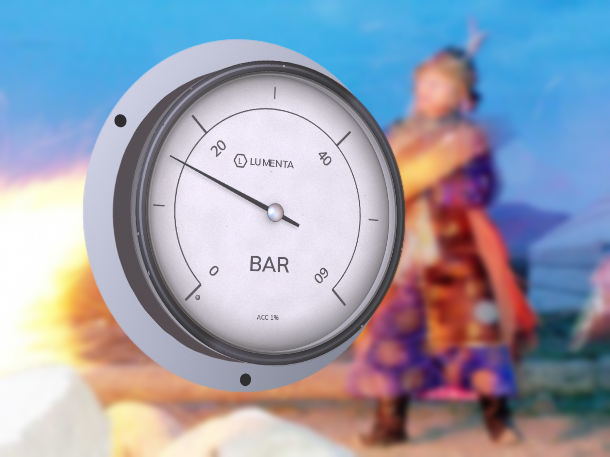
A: 15 bar
